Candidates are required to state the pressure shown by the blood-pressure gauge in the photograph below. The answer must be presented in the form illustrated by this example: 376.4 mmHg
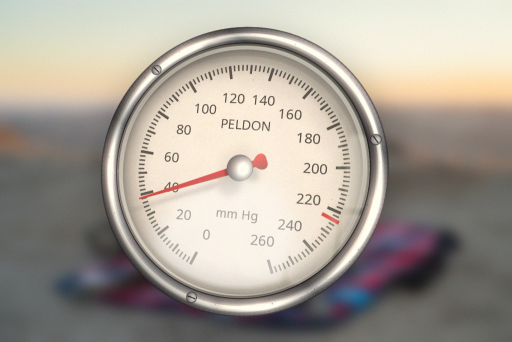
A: 38 mmHg
